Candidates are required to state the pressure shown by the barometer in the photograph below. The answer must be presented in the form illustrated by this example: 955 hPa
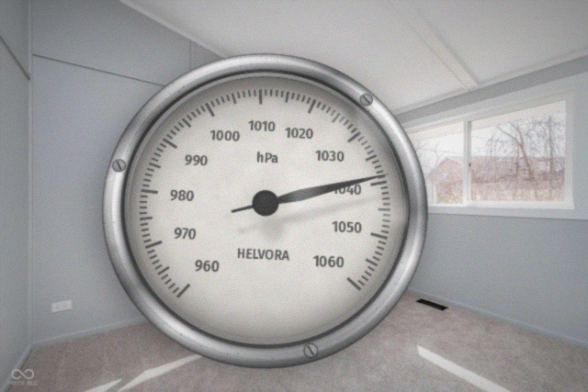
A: 1039 hPa
